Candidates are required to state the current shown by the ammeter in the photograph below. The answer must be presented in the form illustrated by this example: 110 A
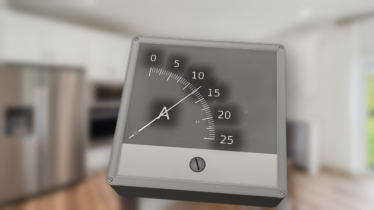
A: 12.5 A
